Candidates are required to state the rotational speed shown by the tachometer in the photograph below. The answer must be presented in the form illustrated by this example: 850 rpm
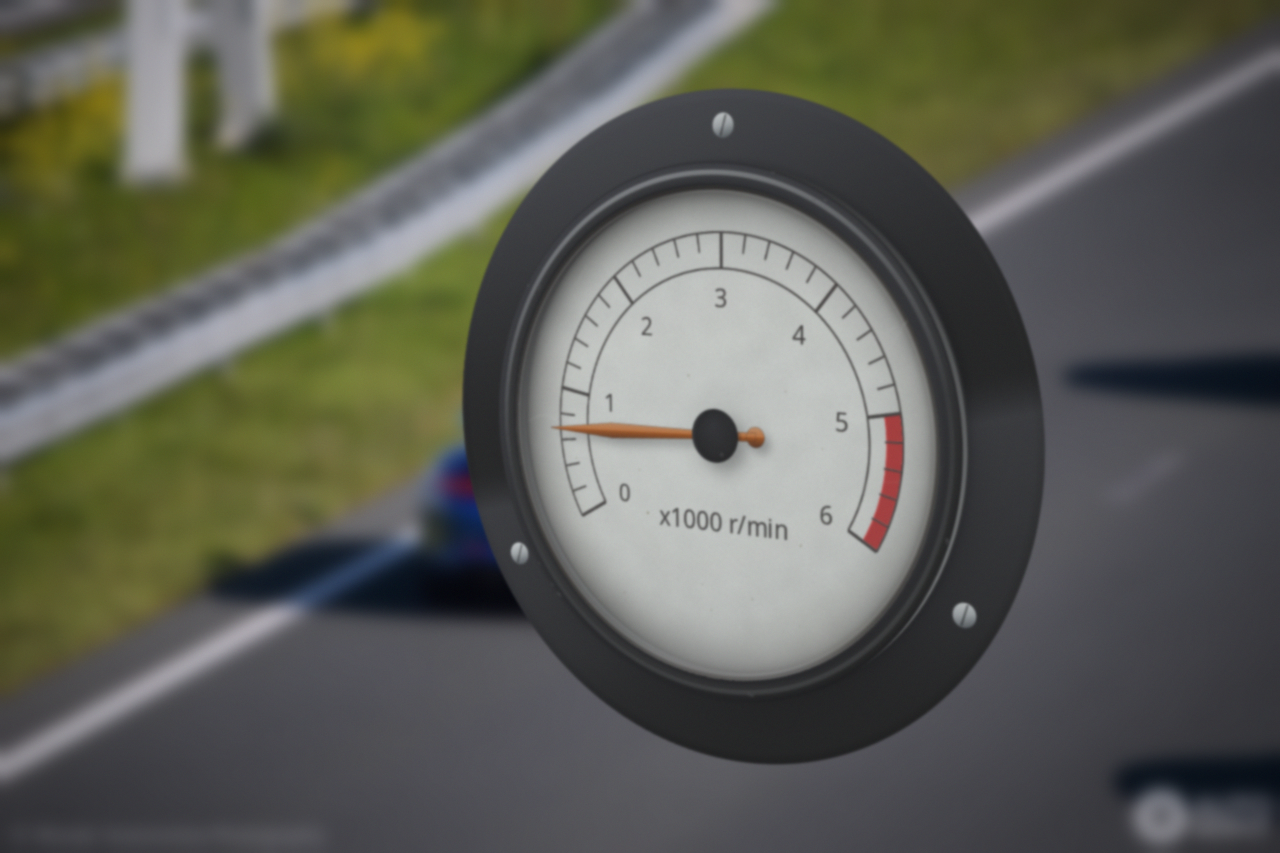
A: 700 rpm
